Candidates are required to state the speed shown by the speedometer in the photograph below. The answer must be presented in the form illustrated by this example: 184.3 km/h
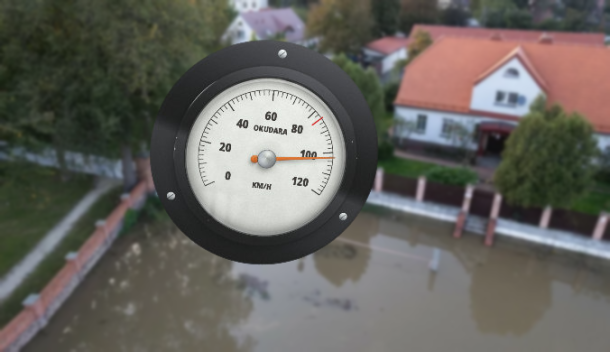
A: 102 km/h
